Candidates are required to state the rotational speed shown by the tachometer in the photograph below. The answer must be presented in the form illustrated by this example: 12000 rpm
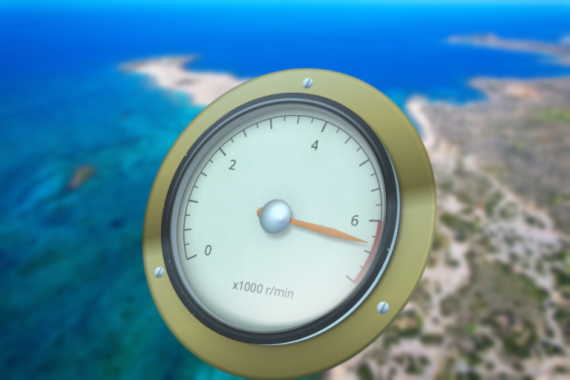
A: 6375 rpm
